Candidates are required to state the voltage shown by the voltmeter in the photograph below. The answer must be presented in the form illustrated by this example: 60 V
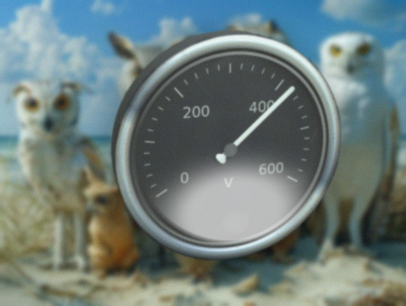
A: 420 V
